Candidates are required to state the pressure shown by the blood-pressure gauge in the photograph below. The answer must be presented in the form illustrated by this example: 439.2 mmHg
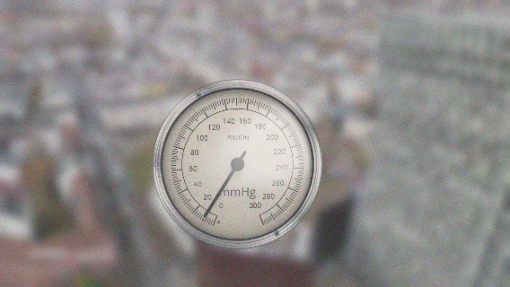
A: 10 mmHg
